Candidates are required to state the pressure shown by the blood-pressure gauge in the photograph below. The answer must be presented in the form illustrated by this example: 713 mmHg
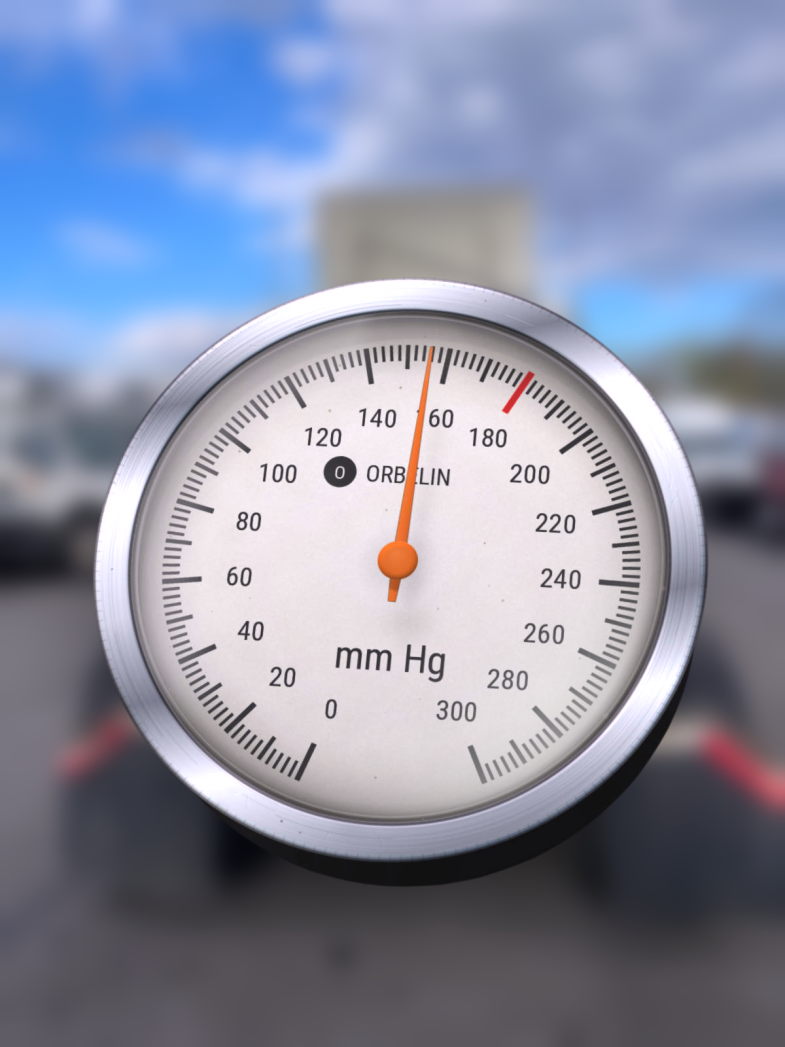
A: 156 mmHg
